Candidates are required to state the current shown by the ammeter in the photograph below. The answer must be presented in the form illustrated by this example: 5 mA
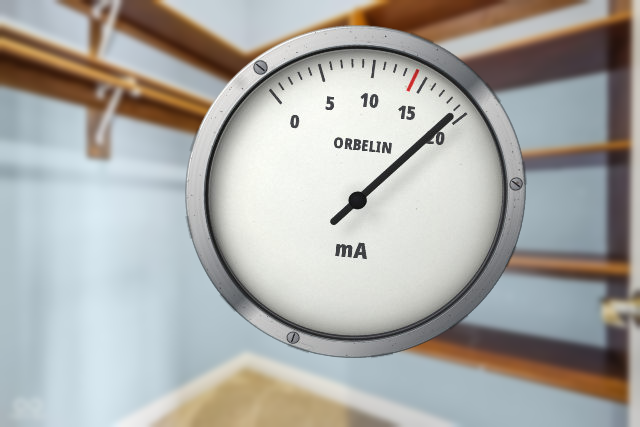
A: 19 mA
